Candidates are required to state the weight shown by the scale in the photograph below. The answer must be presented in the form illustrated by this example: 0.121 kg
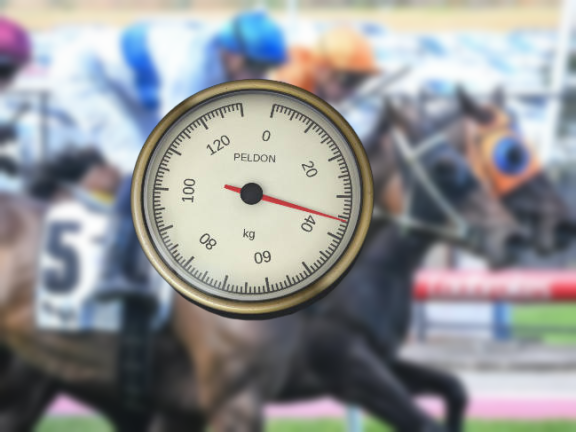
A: 36 kg
